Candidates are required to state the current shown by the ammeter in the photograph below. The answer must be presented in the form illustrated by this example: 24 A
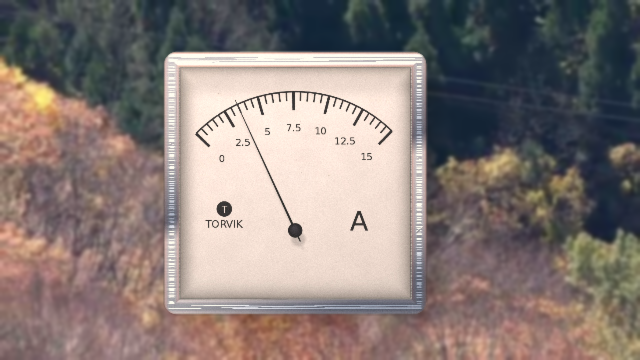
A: 3.5 A
